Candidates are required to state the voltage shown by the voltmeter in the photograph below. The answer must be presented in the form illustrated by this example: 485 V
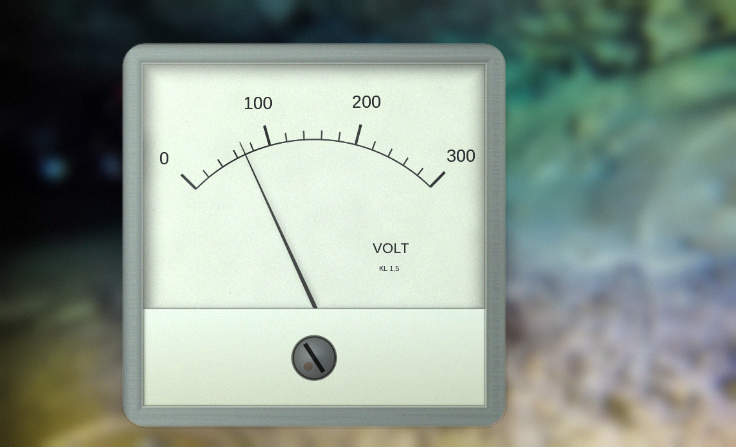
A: 70 V
